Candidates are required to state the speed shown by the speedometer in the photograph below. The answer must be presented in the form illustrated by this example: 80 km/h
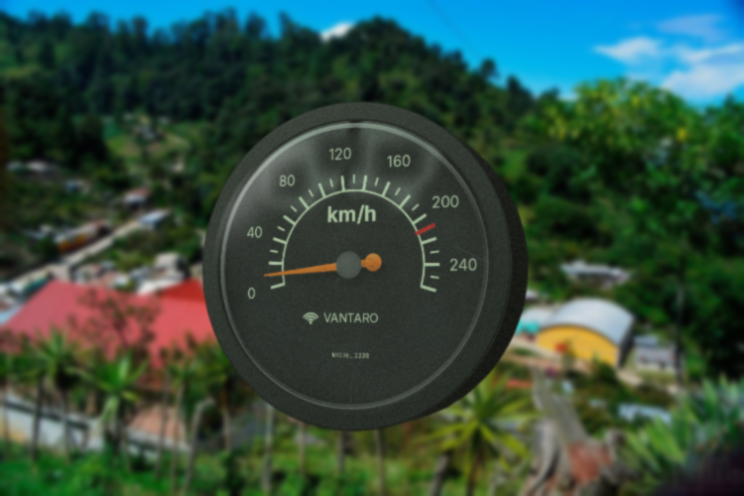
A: 10 km/h
